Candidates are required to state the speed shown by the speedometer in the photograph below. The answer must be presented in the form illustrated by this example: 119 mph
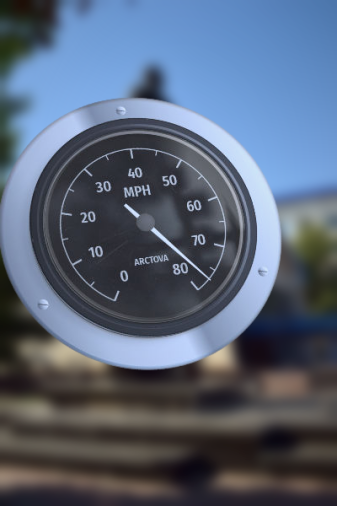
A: 77.5 mph
